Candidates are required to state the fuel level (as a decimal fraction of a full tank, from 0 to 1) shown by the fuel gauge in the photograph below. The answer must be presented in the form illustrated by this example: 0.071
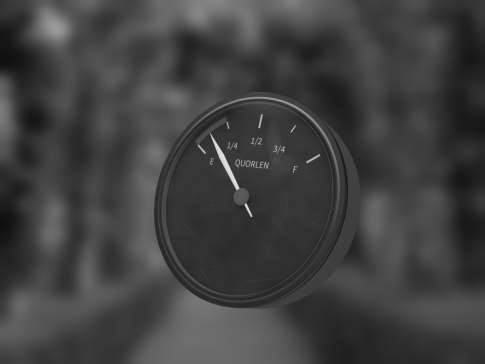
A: 0.125
